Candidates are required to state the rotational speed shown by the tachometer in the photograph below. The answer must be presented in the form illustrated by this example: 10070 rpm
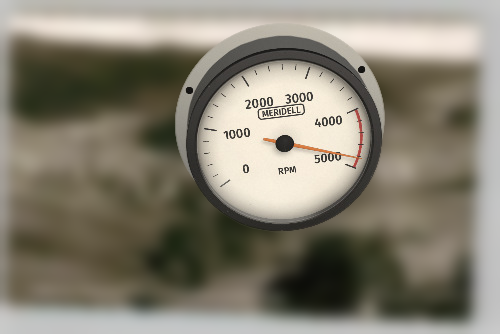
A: 4800 rpm
